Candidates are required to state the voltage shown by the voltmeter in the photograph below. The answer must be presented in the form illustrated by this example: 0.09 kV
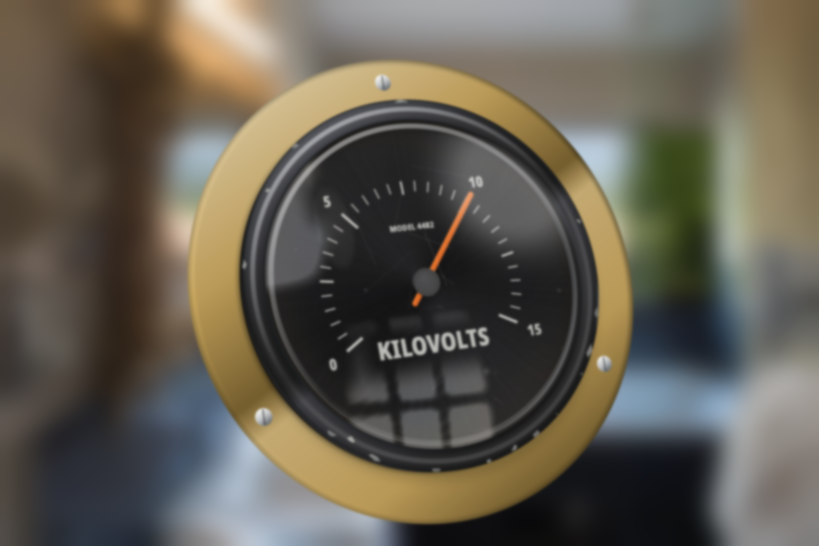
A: 10 kV
